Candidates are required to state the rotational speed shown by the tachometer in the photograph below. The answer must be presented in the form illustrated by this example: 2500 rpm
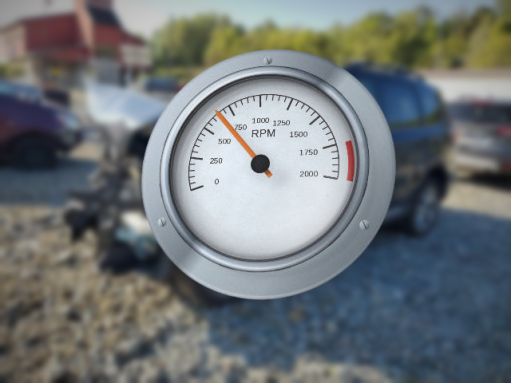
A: 650 rpm
